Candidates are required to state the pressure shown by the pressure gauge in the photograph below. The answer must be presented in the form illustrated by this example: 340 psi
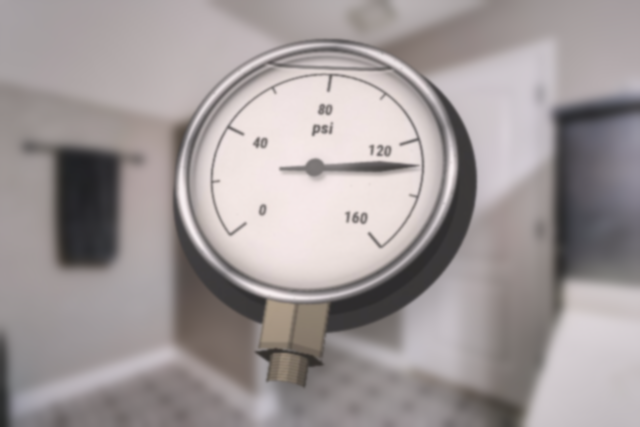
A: 130 psi
